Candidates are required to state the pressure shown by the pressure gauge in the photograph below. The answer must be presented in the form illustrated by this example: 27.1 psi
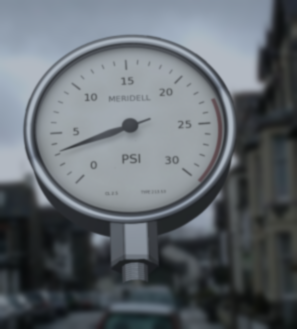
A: 3 psi
